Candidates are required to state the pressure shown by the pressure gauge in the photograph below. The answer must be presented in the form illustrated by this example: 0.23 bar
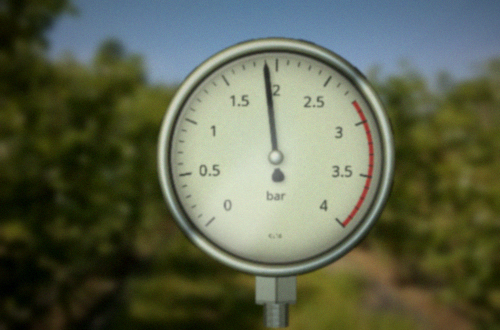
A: 1.9 bar
